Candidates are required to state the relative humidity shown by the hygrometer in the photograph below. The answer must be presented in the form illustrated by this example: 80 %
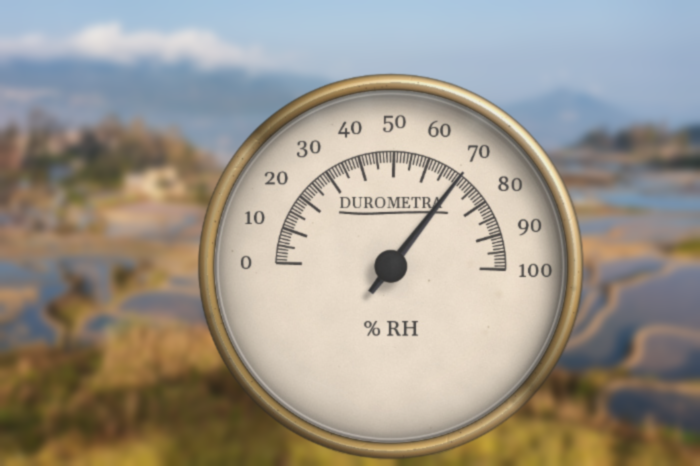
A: 70 %
